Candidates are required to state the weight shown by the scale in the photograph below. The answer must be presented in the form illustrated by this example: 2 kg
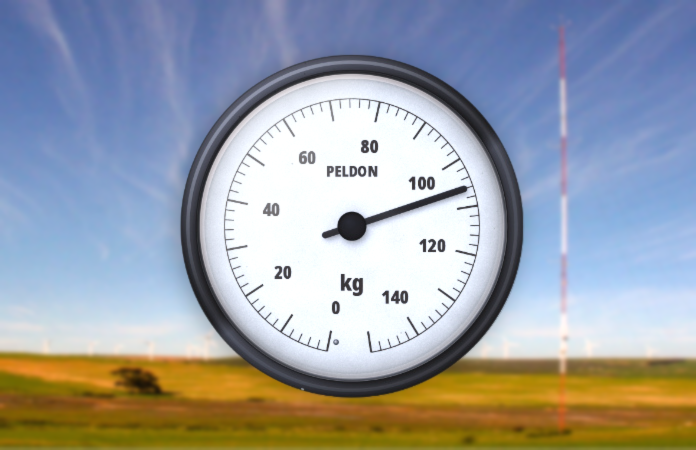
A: 106 kg
